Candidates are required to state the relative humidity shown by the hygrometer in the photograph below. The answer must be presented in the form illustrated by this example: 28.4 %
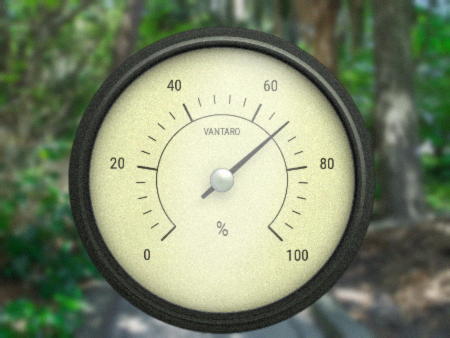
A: 68 %
